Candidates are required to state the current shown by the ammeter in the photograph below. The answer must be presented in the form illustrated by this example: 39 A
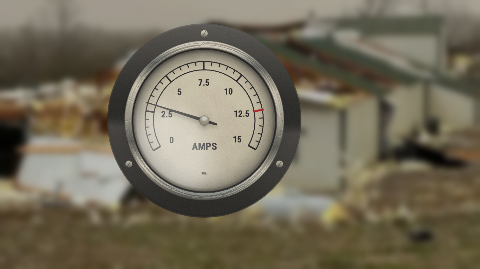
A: 3 A
